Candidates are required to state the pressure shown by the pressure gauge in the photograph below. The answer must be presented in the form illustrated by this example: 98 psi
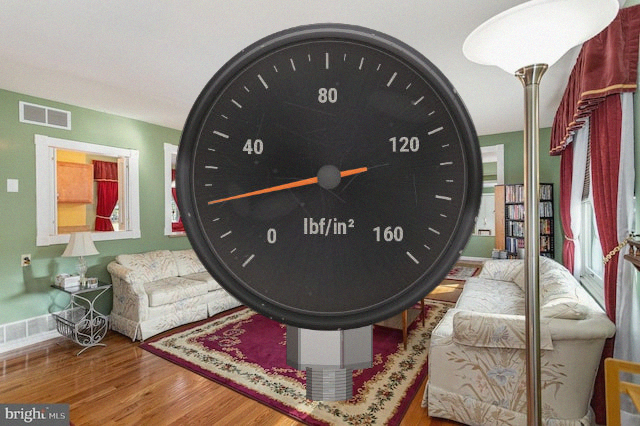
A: 20 psi
